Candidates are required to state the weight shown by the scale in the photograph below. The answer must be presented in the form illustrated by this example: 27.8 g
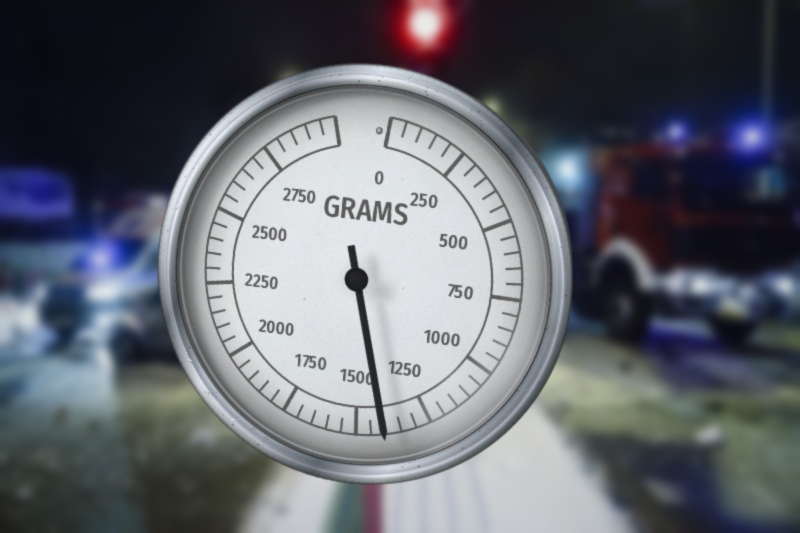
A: 1400 g
